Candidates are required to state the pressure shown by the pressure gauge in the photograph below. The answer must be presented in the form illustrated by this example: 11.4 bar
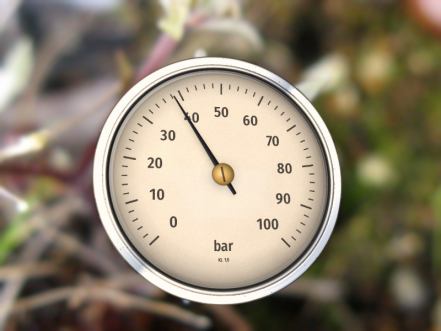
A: 38 bar
